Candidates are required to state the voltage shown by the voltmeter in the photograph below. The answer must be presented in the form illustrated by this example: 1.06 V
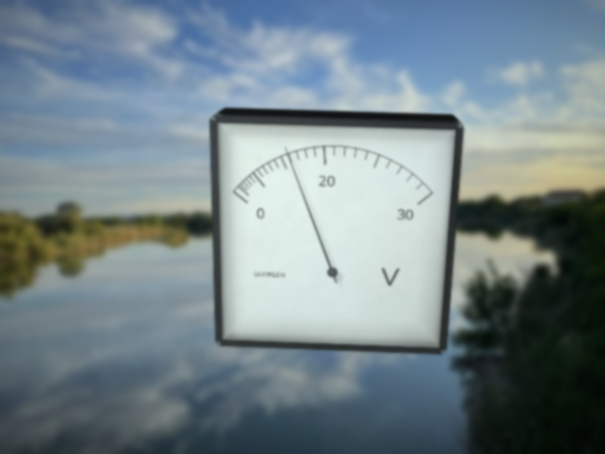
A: 16 V
